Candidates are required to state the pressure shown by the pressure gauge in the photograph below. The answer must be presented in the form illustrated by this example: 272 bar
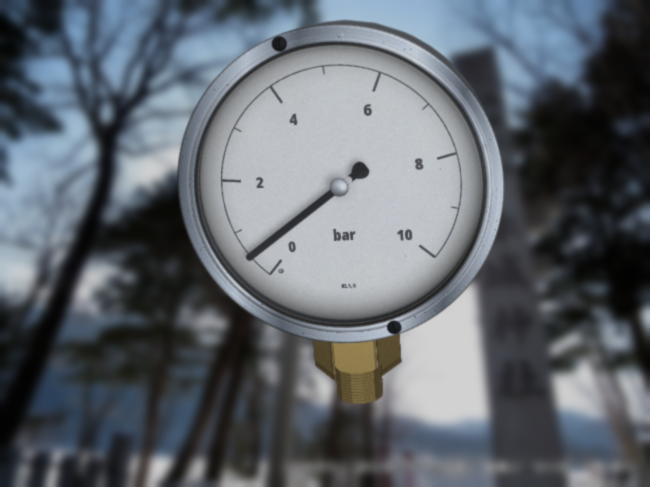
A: 0.5 bar
